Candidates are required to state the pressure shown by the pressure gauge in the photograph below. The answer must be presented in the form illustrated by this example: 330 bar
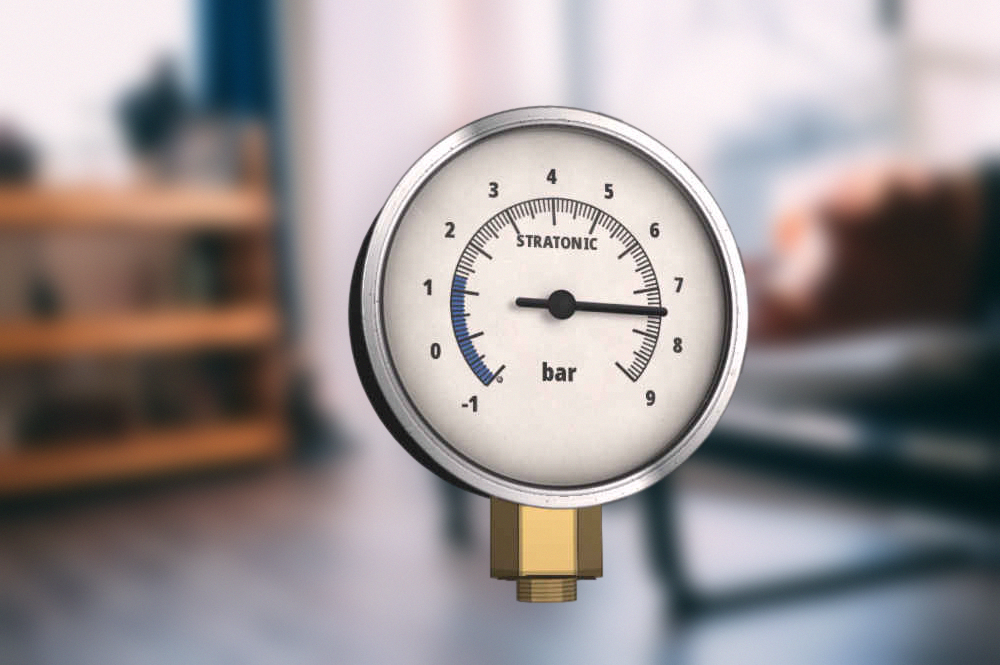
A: 7.5 bar
